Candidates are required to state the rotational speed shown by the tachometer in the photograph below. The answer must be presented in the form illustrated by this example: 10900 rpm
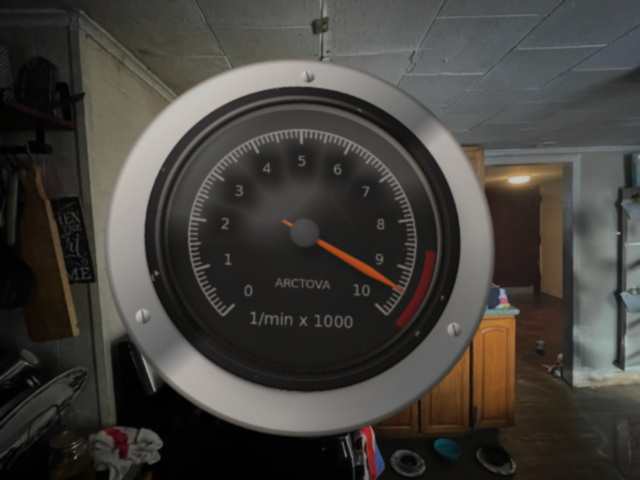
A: 9500 rpm
